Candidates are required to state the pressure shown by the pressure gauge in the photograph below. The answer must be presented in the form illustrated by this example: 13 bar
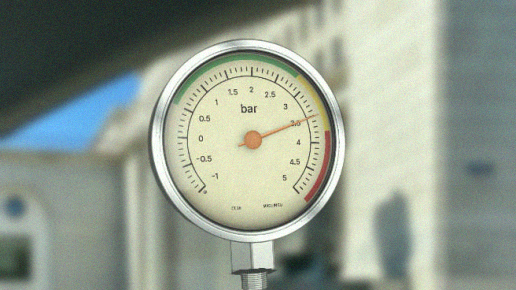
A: 3.5 bar
